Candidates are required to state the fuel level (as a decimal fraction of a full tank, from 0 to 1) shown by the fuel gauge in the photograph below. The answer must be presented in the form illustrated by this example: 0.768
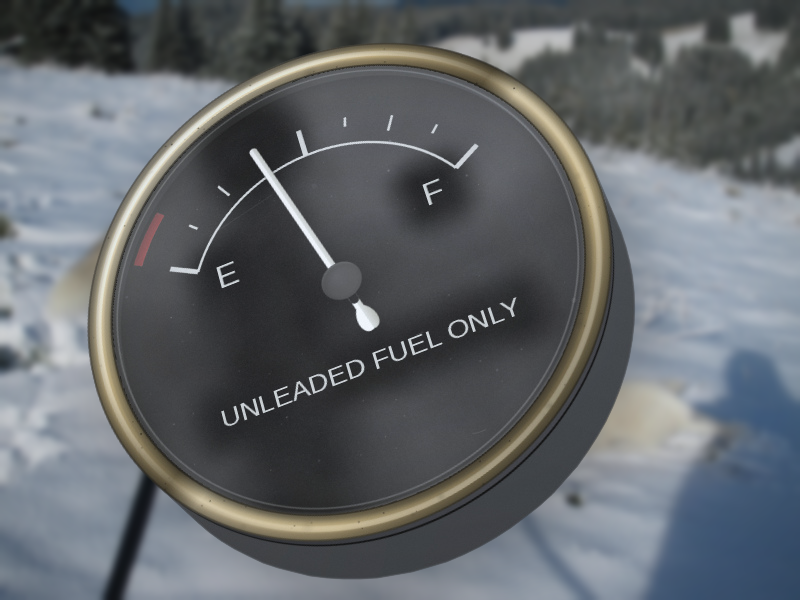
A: 0.375
